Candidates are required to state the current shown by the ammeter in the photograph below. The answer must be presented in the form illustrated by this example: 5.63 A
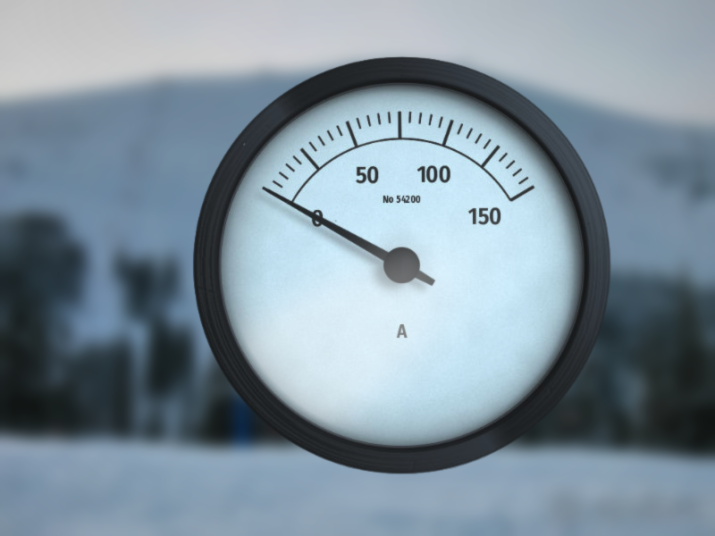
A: 0 A
